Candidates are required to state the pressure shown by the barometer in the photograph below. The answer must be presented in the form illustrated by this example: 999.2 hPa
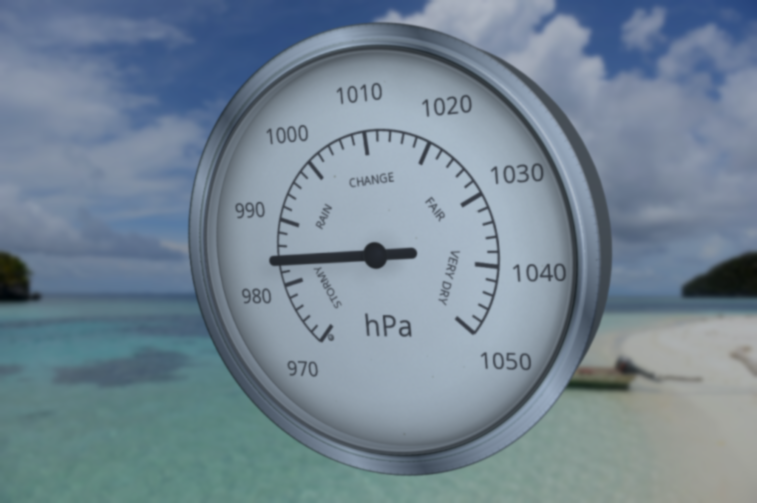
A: 984 hPa
